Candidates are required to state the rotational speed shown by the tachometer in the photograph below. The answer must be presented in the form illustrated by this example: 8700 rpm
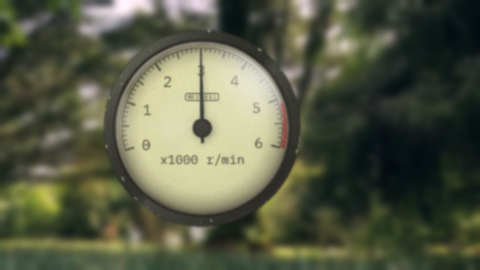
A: 3000 rpm
